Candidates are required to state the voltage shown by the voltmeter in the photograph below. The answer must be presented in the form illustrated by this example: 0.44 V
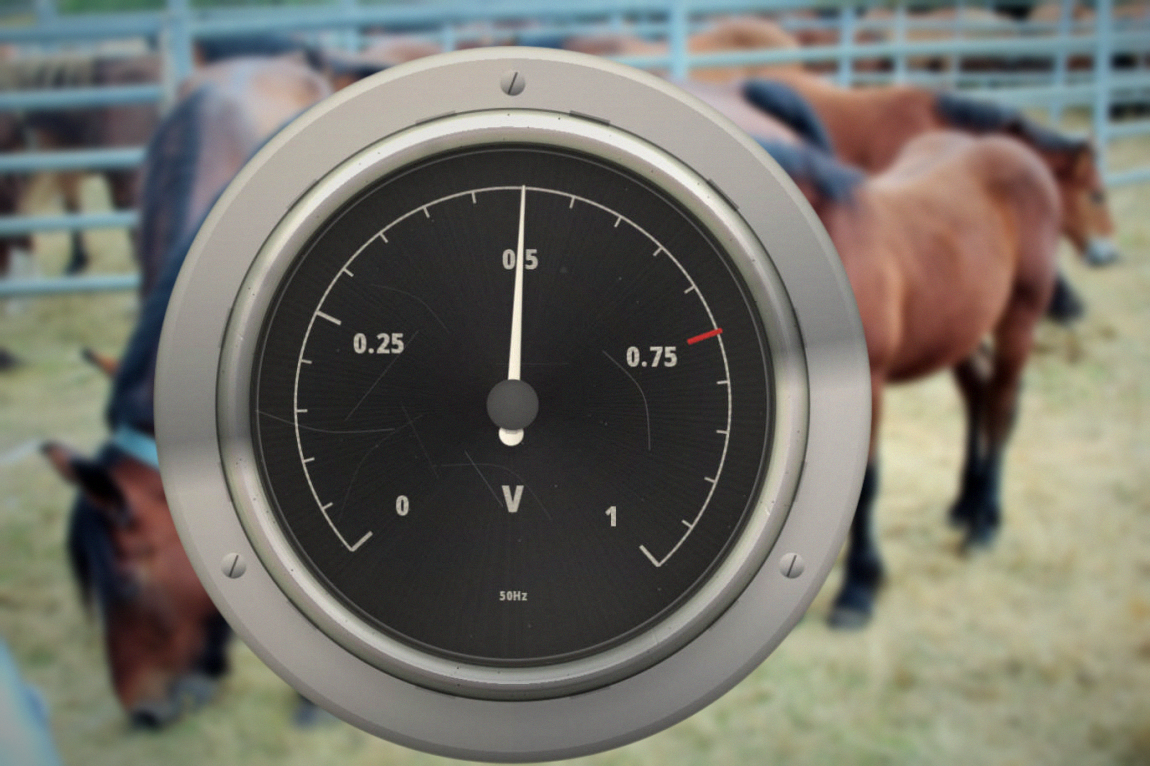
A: 0.5 V
